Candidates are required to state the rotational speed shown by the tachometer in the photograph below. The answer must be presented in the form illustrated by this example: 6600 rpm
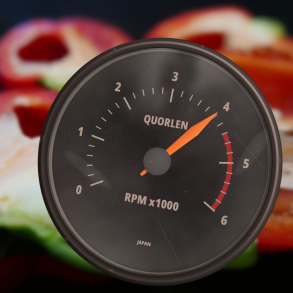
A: 4000 rpm
